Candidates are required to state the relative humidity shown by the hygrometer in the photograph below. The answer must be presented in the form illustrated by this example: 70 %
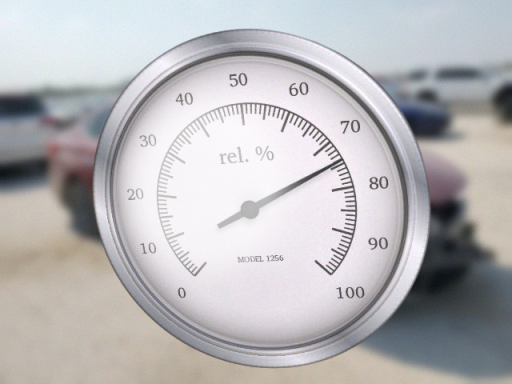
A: 74 %
